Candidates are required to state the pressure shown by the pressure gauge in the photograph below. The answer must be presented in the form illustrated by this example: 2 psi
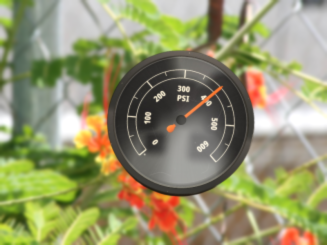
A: 400 psi
